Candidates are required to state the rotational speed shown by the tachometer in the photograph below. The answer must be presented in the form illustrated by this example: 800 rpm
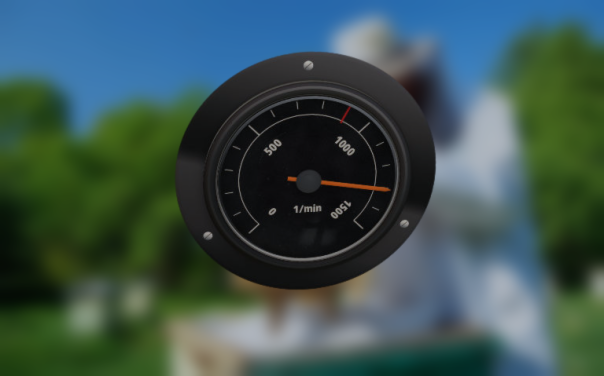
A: 1300 rpm
